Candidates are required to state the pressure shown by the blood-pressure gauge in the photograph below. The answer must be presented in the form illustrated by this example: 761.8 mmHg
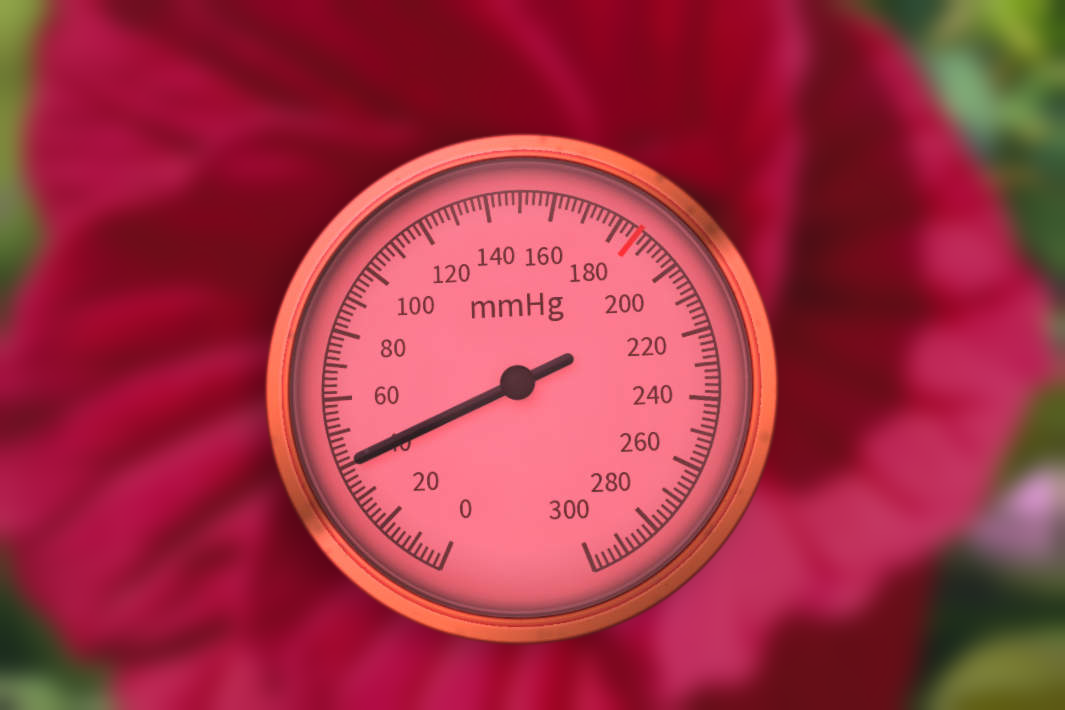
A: 40 mmHg
